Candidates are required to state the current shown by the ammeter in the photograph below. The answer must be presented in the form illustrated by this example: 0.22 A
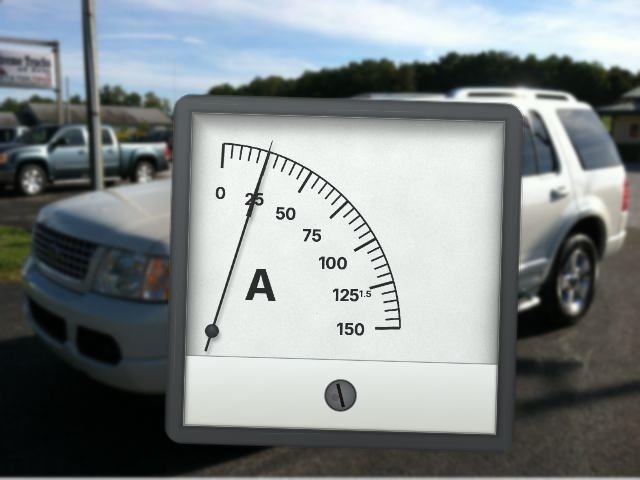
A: 25 A
